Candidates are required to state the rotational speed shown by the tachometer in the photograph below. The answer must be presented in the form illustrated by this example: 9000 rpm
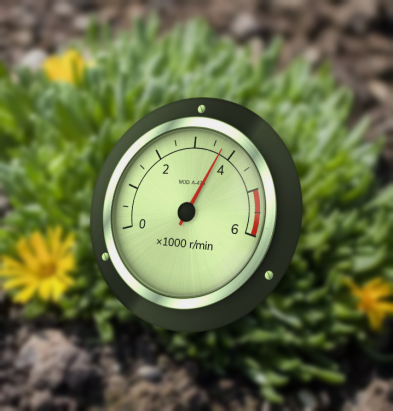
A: 3750 rpm
